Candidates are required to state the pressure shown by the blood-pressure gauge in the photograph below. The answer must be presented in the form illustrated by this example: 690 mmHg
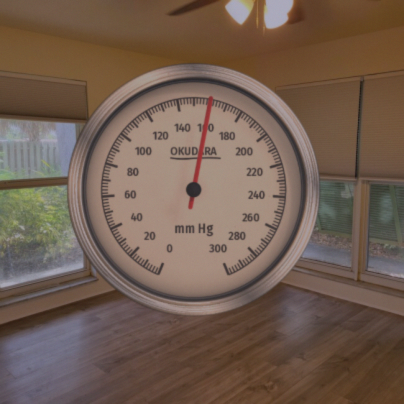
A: 160 mmHg
